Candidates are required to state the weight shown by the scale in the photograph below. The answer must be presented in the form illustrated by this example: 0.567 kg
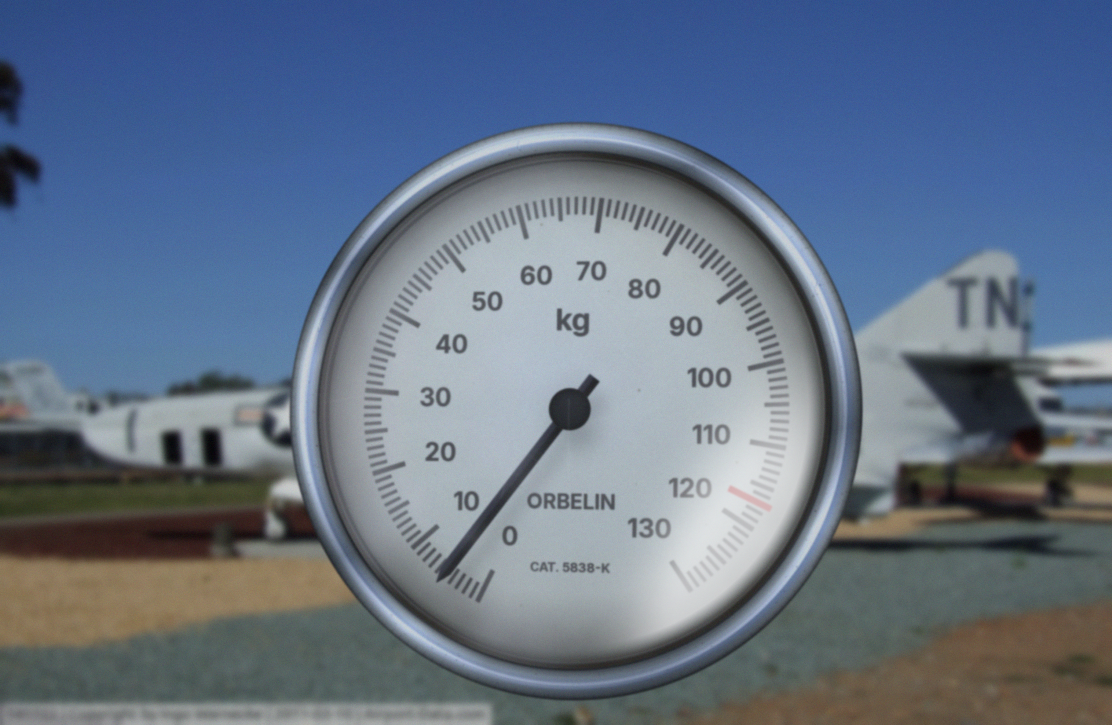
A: 5 kg
